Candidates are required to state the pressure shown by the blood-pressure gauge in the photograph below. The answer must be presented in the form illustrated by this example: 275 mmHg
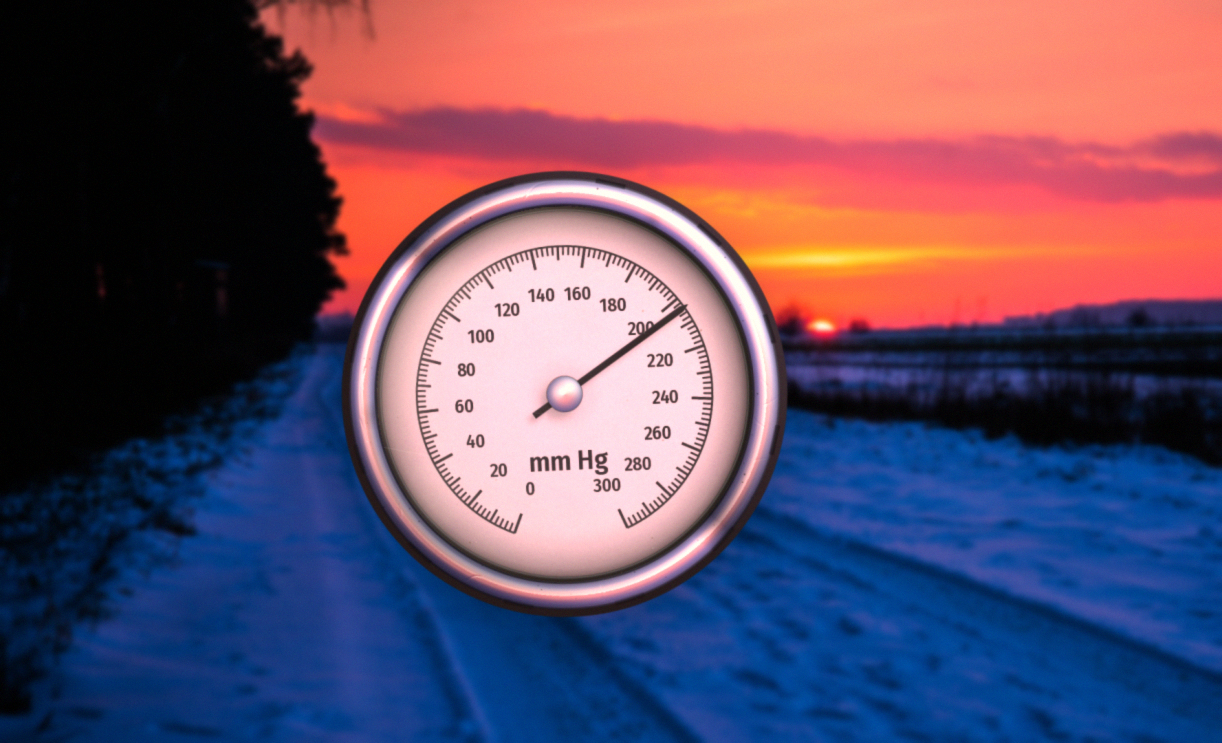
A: 204 mmHg
